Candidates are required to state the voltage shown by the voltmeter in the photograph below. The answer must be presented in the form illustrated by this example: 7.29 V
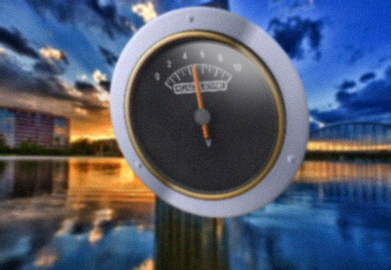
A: 5 V
